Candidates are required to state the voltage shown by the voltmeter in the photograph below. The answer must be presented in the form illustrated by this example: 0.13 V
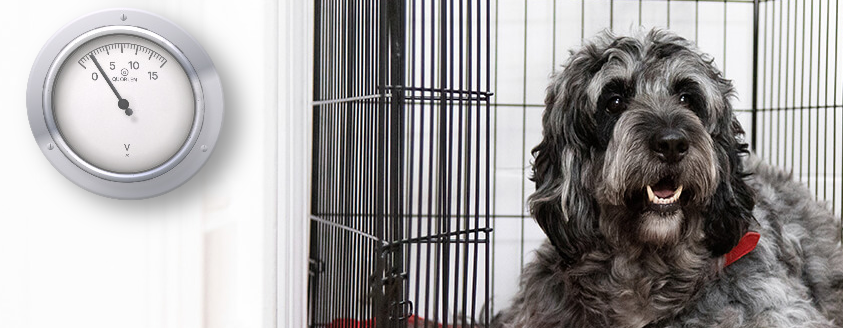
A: 2.5 V
